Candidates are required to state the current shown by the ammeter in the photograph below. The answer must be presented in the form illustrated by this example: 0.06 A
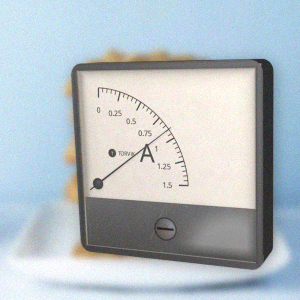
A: 0.9 A
